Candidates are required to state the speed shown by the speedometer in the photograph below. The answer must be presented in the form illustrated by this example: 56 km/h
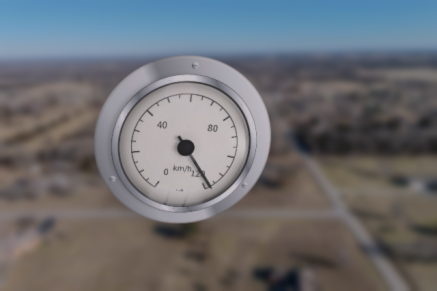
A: 117.5 km/h
